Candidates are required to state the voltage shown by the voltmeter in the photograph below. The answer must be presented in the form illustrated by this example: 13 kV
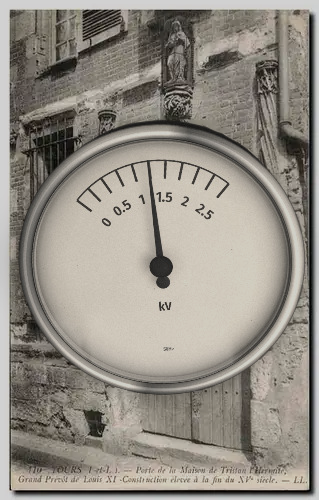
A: 1.25 kV
